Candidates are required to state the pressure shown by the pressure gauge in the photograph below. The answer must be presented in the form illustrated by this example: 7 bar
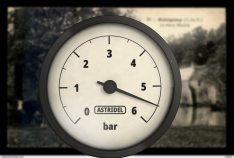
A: 5.5 bar
